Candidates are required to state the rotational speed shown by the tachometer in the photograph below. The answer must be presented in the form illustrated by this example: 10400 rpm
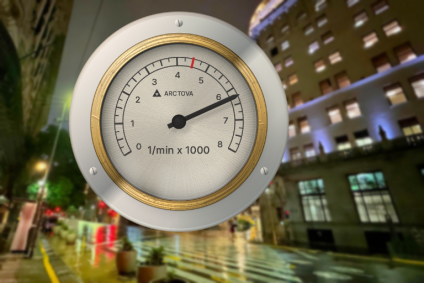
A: 6250 rpm
